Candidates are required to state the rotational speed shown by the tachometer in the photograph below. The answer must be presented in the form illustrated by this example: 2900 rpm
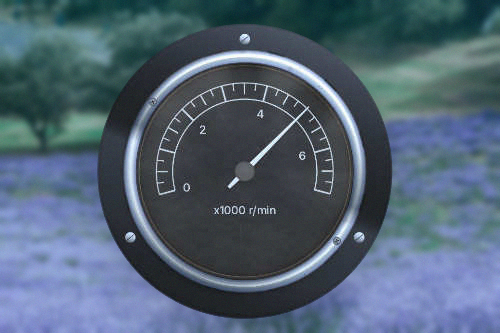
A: 5000 rpm
